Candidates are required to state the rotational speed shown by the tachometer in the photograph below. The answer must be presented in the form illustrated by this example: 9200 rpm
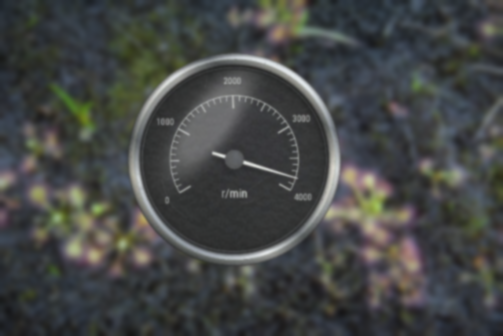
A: 3800 rpm
